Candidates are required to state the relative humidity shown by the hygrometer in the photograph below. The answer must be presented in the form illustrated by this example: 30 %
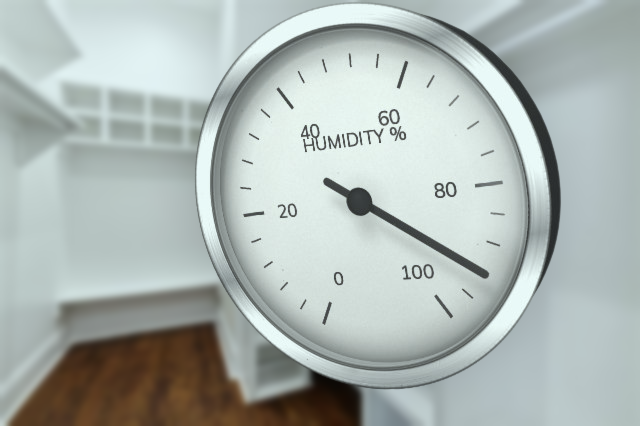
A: 92 %
